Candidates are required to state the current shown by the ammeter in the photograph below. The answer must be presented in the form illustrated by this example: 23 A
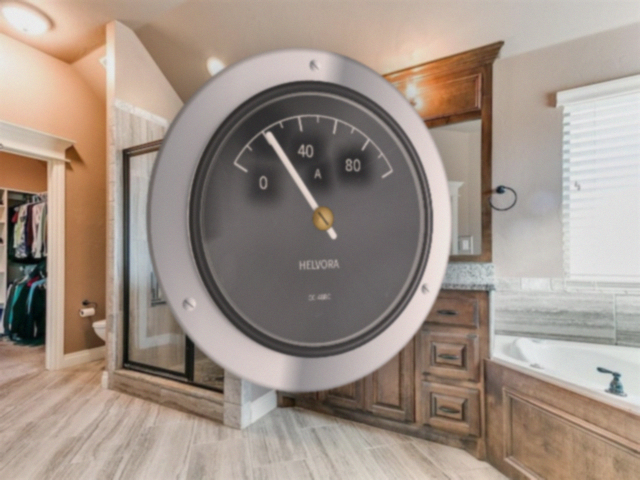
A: 20 A
